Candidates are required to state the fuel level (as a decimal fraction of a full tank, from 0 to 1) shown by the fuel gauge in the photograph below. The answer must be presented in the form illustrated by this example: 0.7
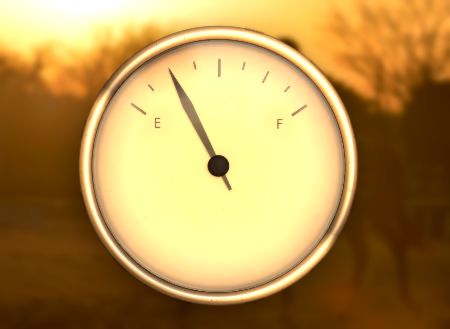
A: 0.25
